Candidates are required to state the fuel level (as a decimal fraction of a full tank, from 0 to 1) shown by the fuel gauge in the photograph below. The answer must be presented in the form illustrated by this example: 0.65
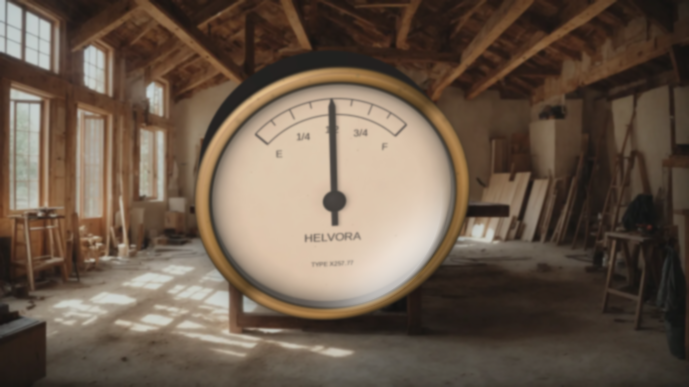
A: 0.5
